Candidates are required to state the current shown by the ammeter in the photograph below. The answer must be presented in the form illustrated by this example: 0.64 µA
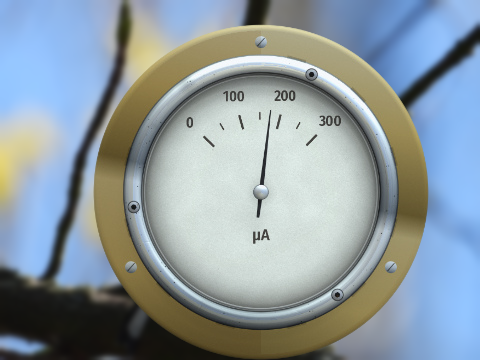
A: 175 µA
